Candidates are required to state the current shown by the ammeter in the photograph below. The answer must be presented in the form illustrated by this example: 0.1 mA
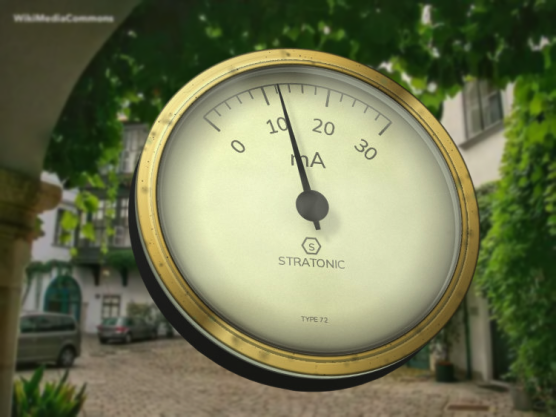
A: 12 mA
